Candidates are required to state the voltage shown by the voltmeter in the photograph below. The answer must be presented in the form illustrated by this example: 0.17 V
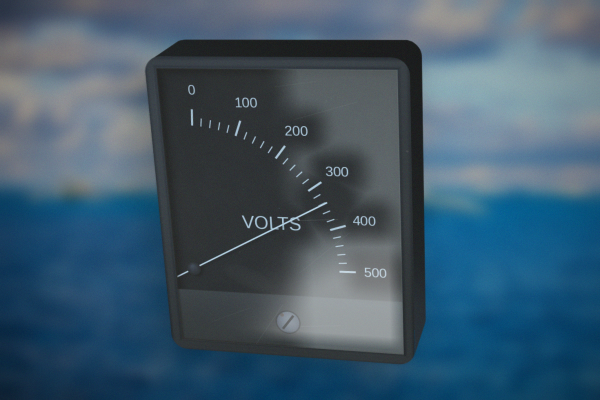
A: 340 V
